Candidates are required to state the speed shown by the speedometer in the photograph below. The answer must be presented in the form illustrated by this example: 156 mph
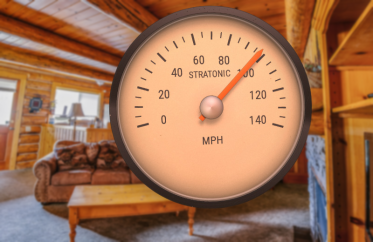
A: 97.5 mph
